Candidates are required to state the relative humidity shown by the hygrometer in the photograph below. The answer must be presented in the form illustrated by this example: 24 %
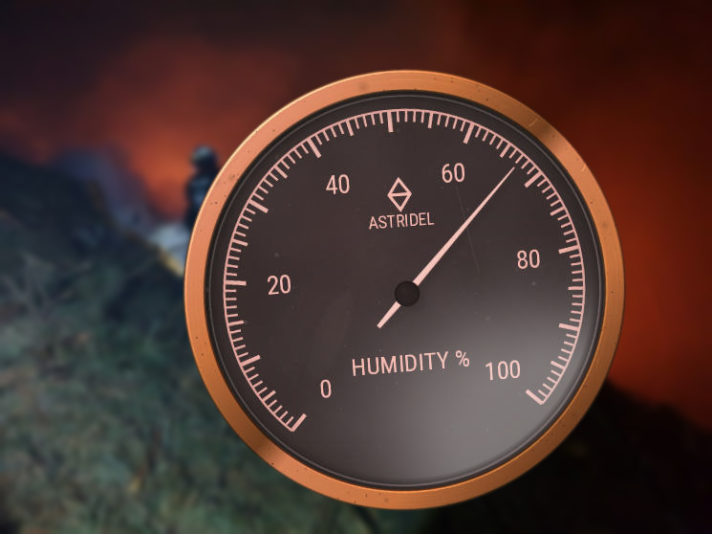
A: 67 %
